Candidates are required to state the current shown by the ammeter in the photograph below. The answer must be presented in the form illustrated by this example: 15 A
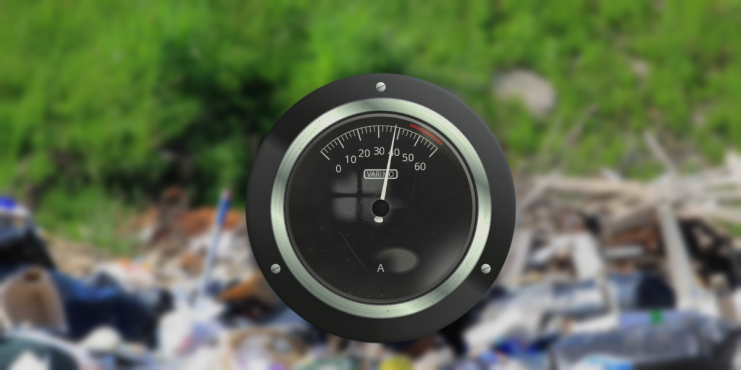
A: 38 A
